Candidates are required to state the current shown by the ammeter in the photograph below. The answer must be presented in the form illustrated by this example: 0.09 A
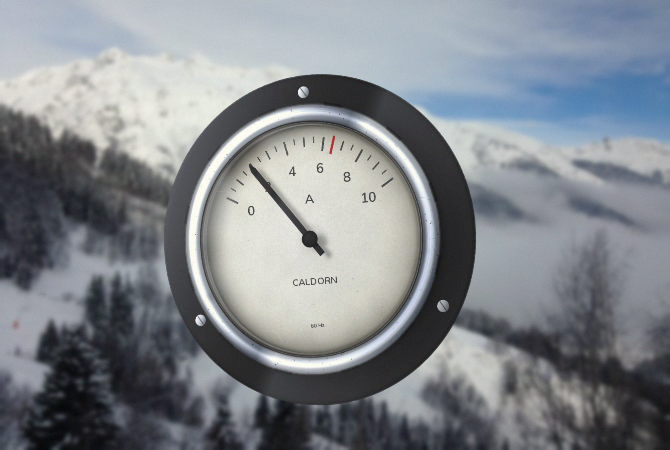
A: 2 A
